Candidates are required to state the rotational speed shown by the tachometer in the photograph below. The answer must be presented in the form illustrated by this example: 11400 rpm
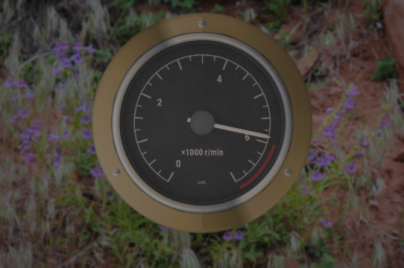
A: 5875 rpm
